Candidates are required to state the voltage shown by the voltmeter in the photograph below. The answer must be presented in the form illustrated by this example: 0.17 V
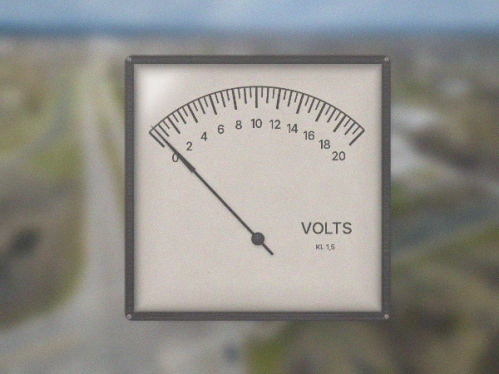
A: 0.5 V
